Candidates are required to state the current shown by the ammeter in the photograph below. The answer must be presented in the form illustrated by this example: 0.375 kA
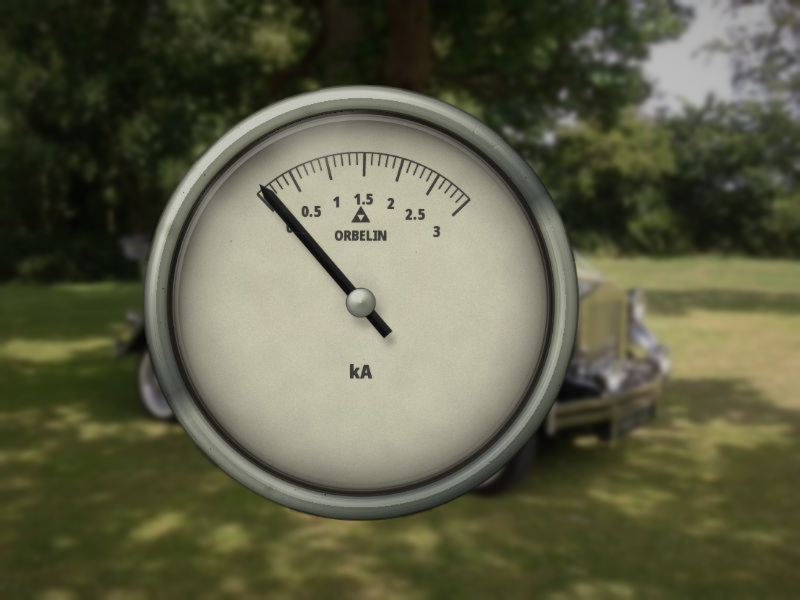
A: 0.1 kA
